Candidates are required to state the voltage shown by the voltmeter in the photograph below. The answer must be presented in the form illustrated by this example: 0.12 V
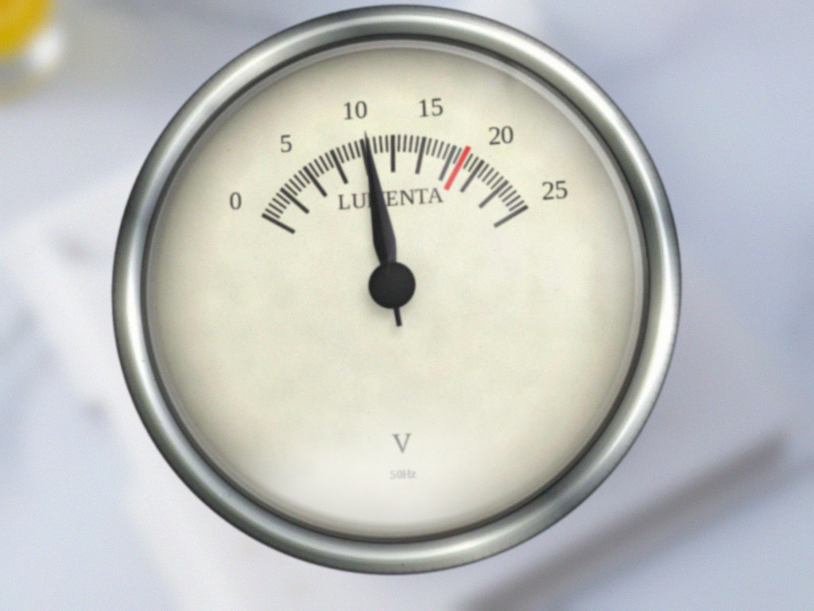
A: 10.5 V
